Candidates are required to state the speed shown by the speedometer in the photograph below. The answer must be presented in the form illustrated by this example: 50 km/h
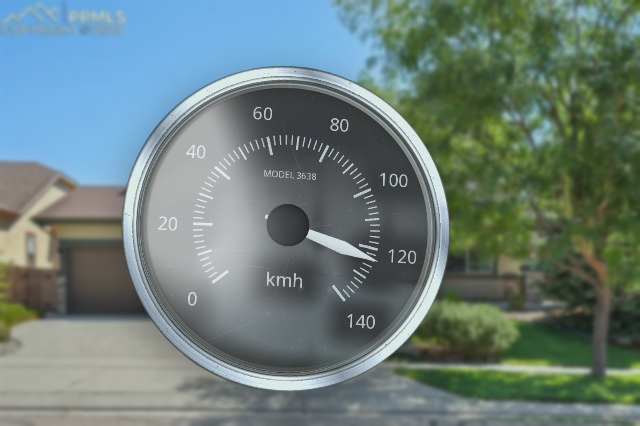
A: 124 km/h
